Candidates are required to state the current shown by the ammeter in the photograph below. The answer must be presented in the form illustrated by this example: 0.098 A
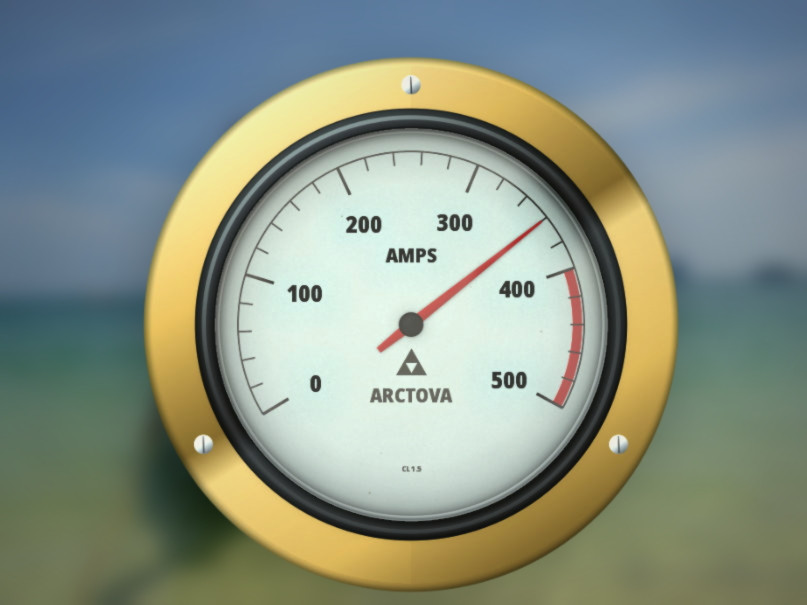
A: 360 A
